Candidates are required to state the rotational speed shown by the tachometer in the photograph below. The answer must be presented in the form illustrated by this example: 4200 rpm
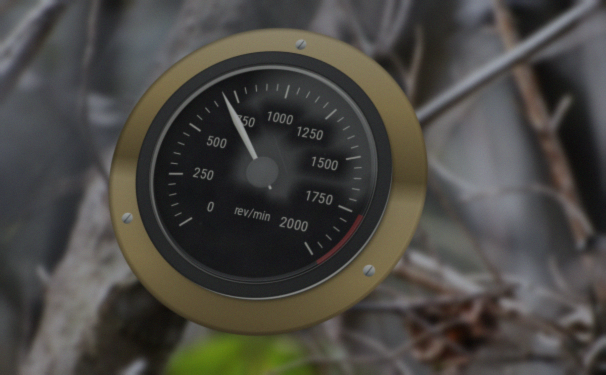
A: 700 rpm
